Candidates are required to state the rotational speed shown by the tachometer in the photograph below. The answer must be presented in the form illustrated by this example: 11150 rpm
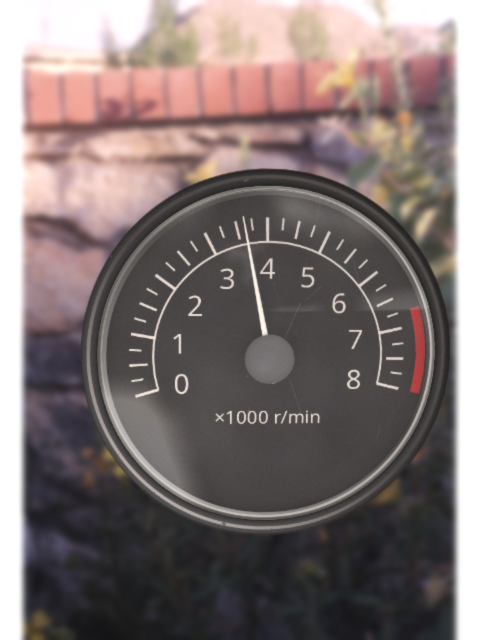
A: 3625 rpm
